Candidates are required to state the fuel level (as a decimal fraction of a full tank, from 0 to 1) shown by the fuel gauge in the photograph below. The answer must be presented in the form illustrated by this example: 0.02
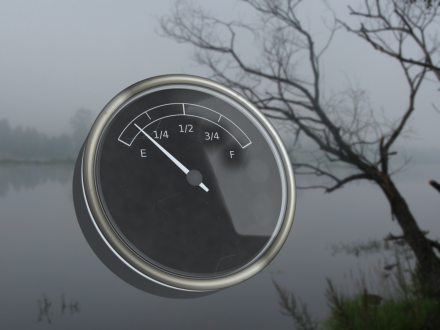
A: 0.125
